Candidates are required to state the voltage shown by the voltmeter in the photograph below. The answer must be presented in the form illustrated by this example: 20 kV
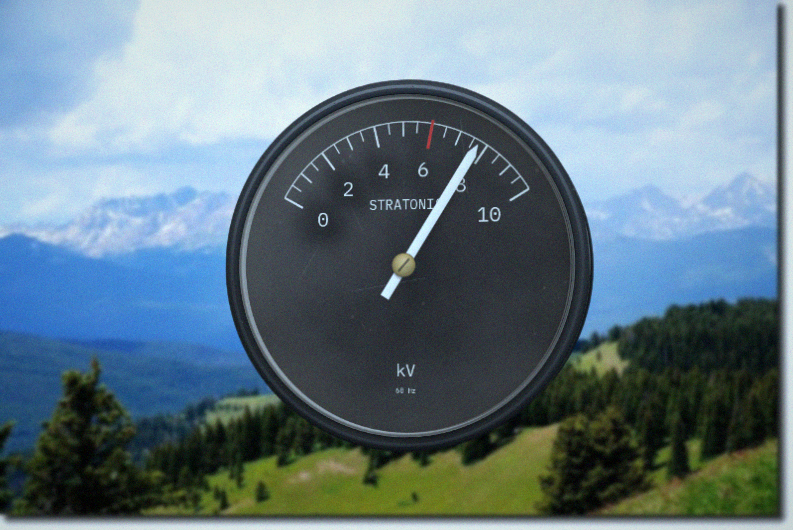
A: 7.75 kV
